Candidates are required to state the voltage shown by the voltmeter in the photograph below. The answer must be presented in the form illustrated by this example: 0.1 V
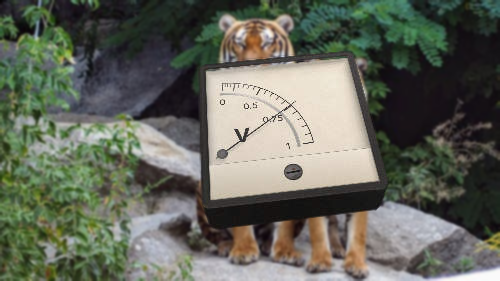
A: 0.75 V
